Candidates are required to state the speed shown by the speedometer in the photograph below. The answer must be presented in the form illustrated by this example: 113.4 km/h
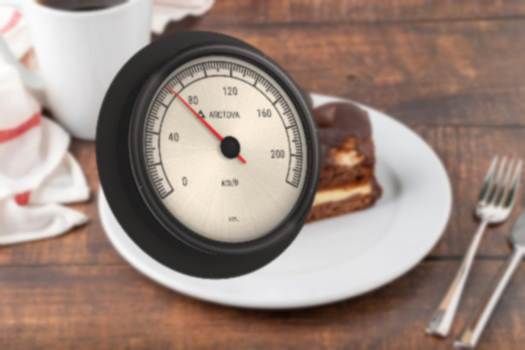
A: 70 km/h
